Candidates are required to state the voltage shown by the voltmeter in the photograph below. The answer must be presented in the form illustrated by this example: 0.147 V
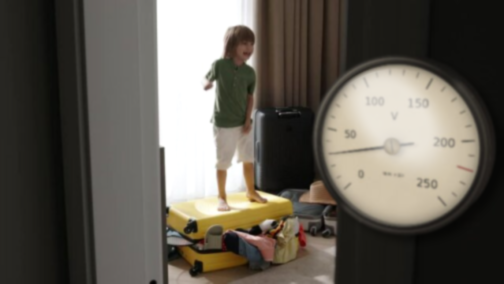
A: 30 V
